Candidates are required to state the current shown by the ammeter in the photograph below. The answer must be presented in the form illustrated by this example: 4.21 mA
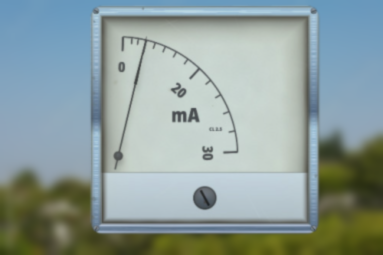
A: 10 mA
